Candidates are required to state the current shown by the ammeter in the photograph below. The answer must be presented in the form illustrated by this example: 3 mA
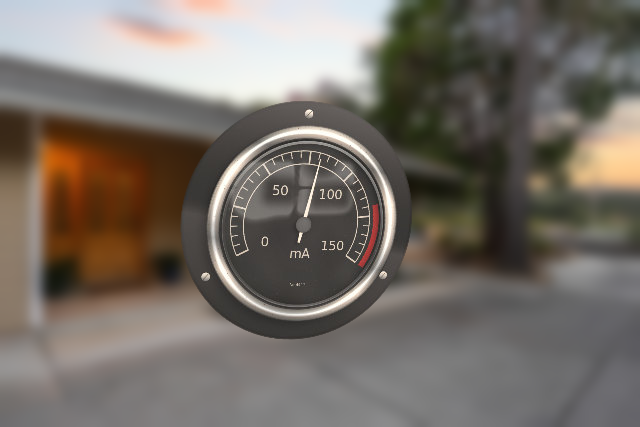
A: 80 mA
